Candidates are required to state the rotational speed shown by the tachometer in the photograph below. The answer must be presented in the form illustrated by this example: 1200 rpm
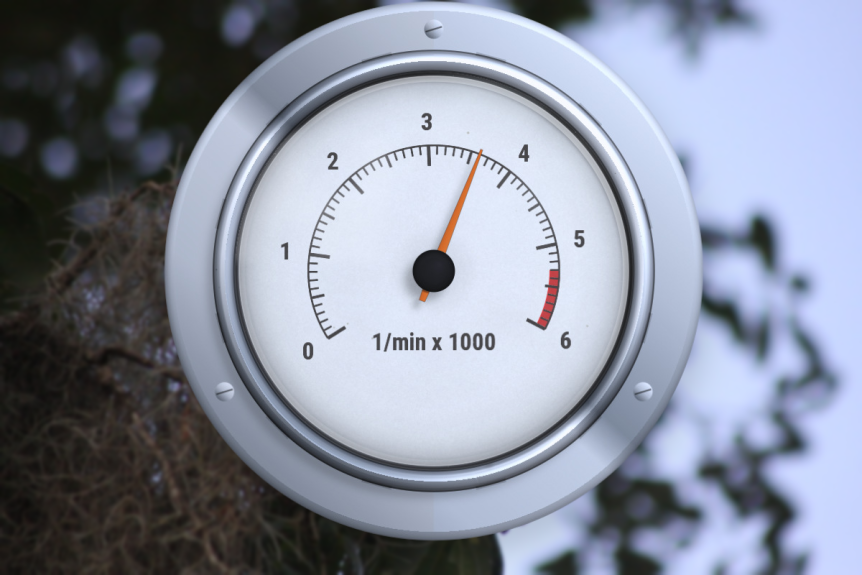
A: 3600 rpm
